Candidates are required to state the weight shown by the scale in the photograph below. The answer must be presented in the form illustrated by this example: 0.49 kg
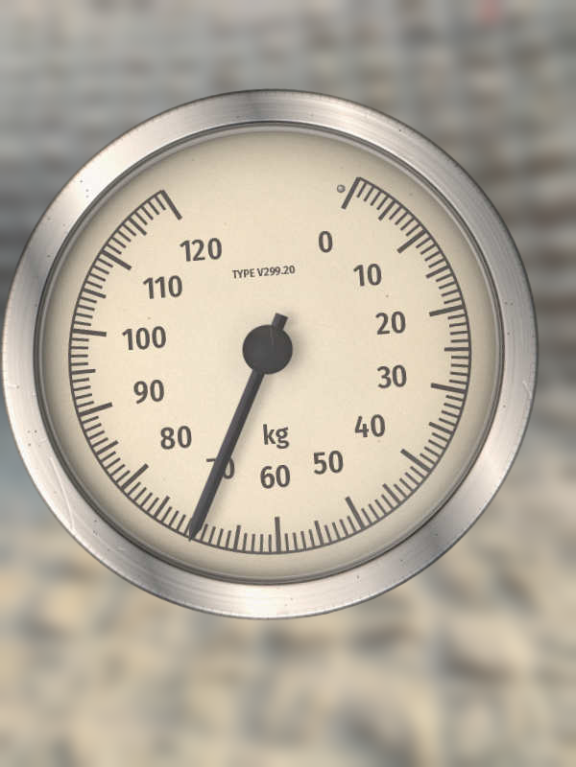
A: 70 kg
